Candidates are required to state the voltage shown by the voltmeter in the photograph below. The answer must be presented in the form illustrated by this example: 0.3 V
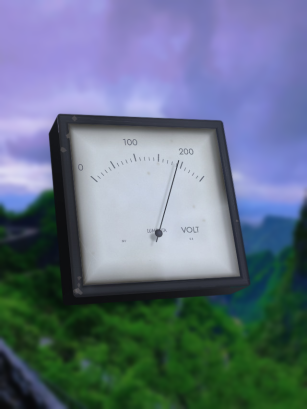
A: 190 V
